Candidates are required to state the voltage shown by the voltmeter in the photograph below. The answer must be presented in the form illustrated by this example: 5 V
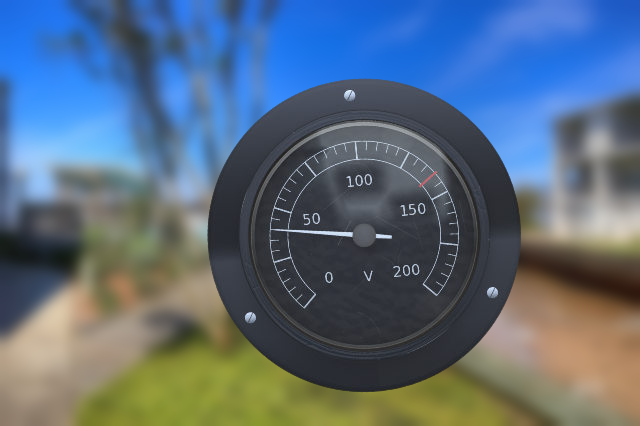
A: 40 V
